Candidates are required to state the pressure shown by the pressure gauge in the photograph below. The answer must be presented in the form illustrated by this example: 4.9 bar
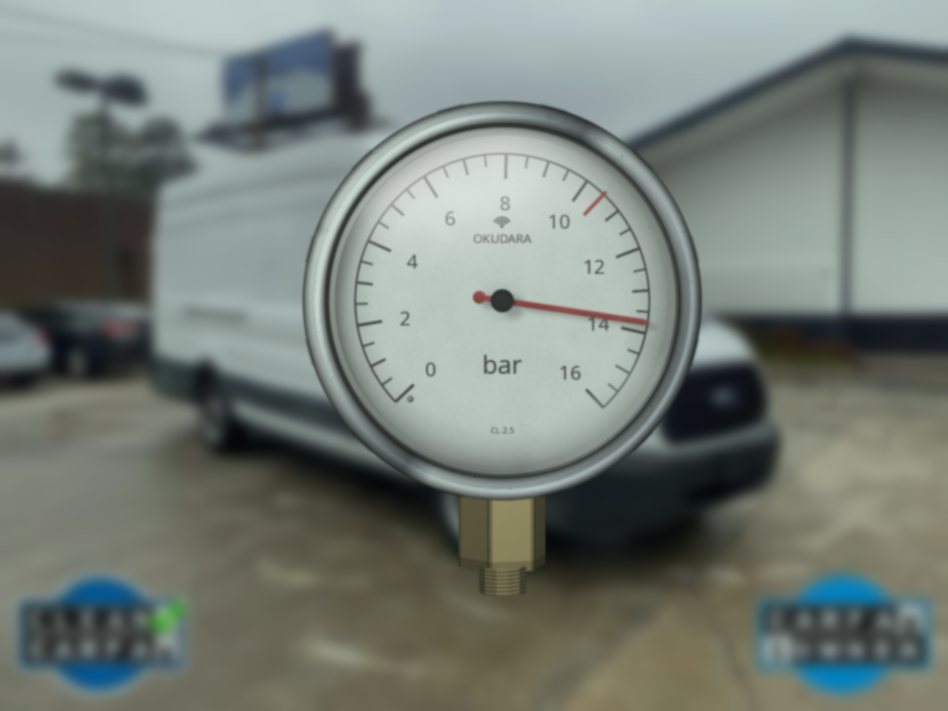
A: 13.75 bar
